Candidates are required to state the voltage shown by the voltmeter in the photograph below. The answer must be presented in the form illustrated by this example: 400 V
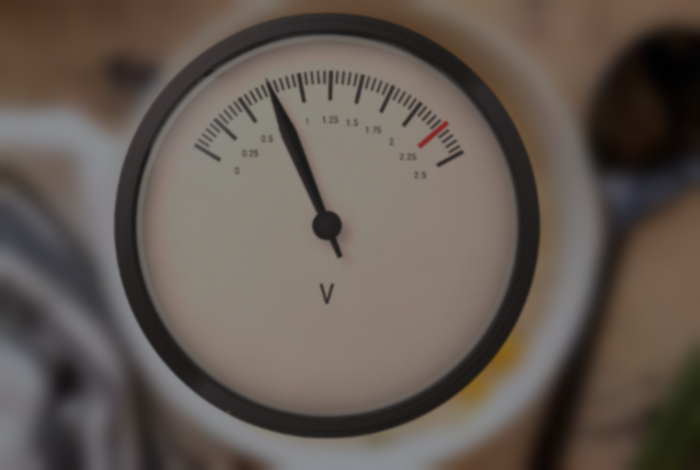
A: 0.75 V
